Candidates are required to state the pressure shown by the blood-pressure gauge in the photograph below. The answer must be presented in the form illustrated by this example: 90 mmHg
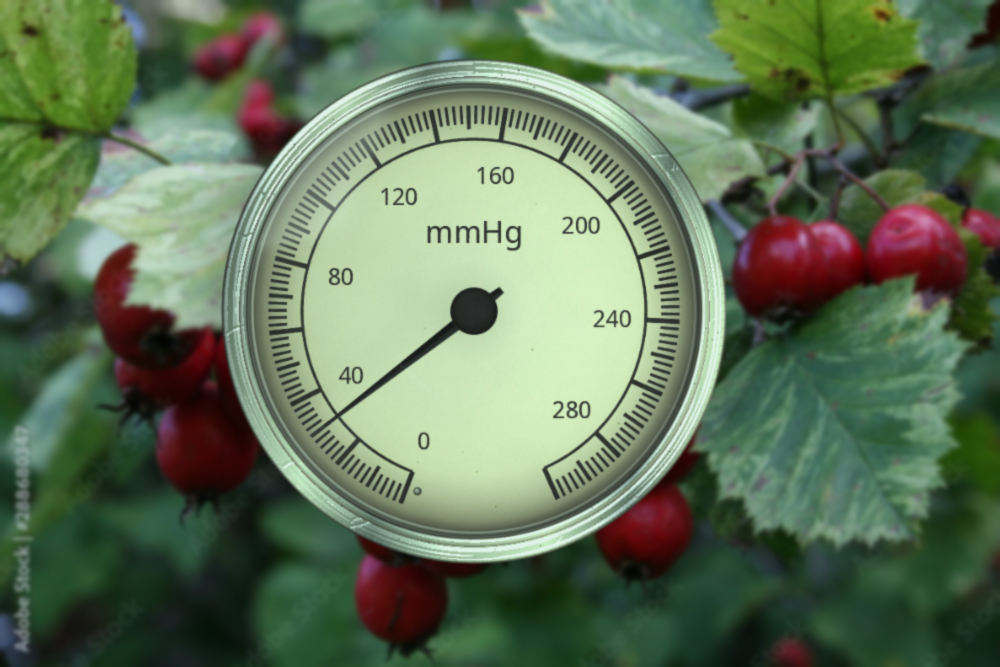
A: 30 mmHg
